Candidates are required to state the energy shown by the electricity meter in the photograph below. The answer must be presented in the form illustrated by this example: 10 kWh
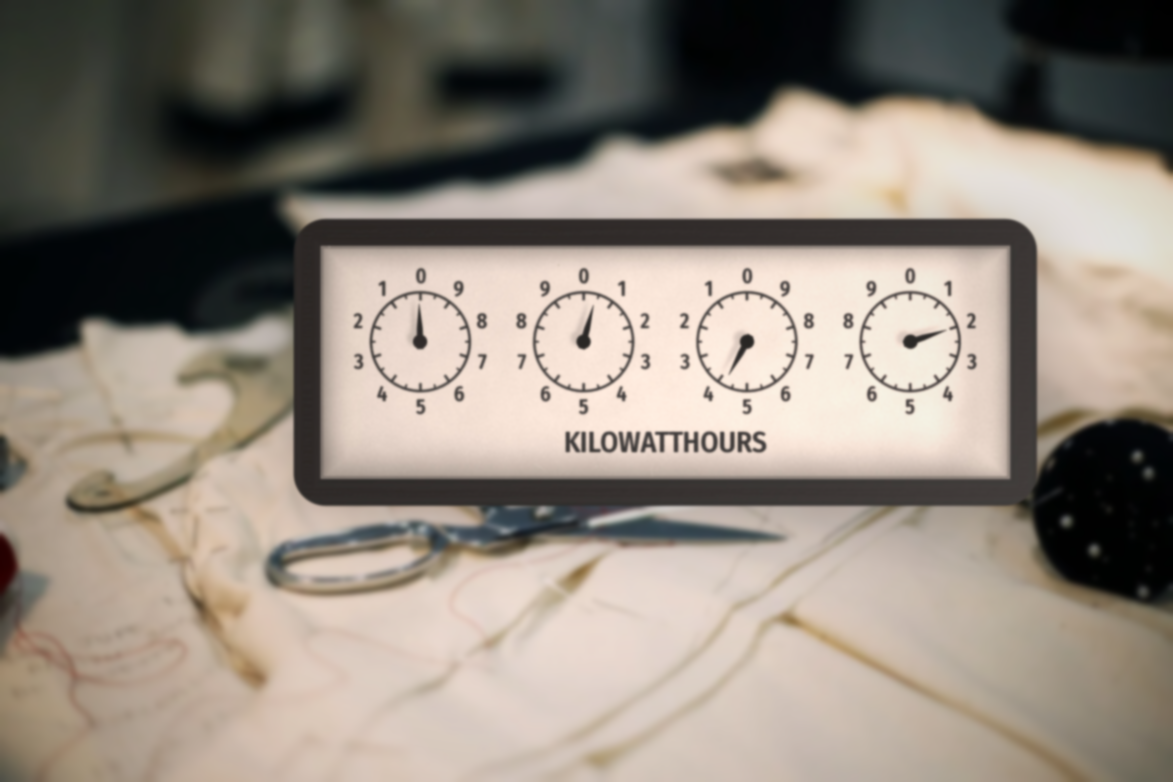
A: 42 kWh
